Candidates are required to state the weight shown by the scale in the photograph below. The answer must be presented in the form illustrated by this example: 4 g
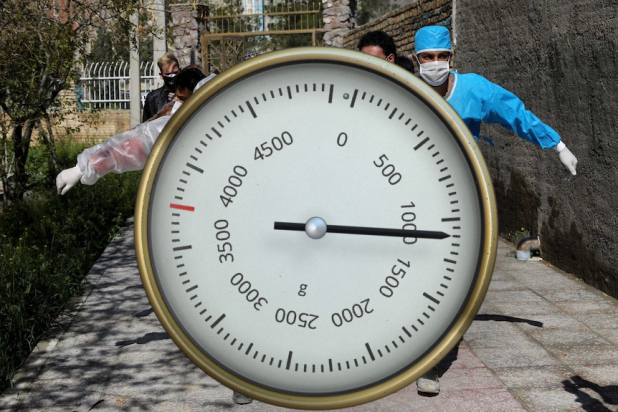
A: 1100 g
